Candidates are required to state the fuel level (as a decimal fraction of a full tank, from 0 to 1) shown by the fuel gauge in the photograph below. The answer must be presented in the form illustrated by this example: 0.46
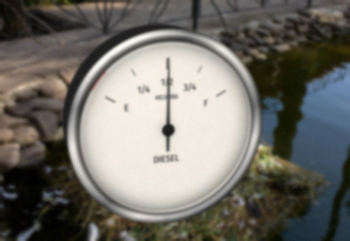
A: 0.5
